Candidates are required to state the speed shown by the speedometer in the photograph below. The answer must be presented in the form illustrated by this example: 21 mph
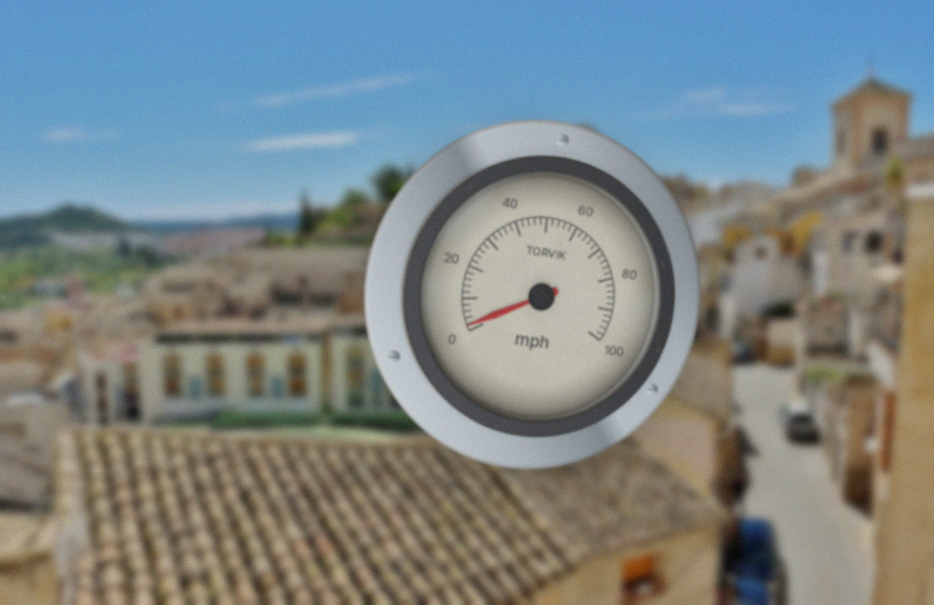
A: 2 mph
